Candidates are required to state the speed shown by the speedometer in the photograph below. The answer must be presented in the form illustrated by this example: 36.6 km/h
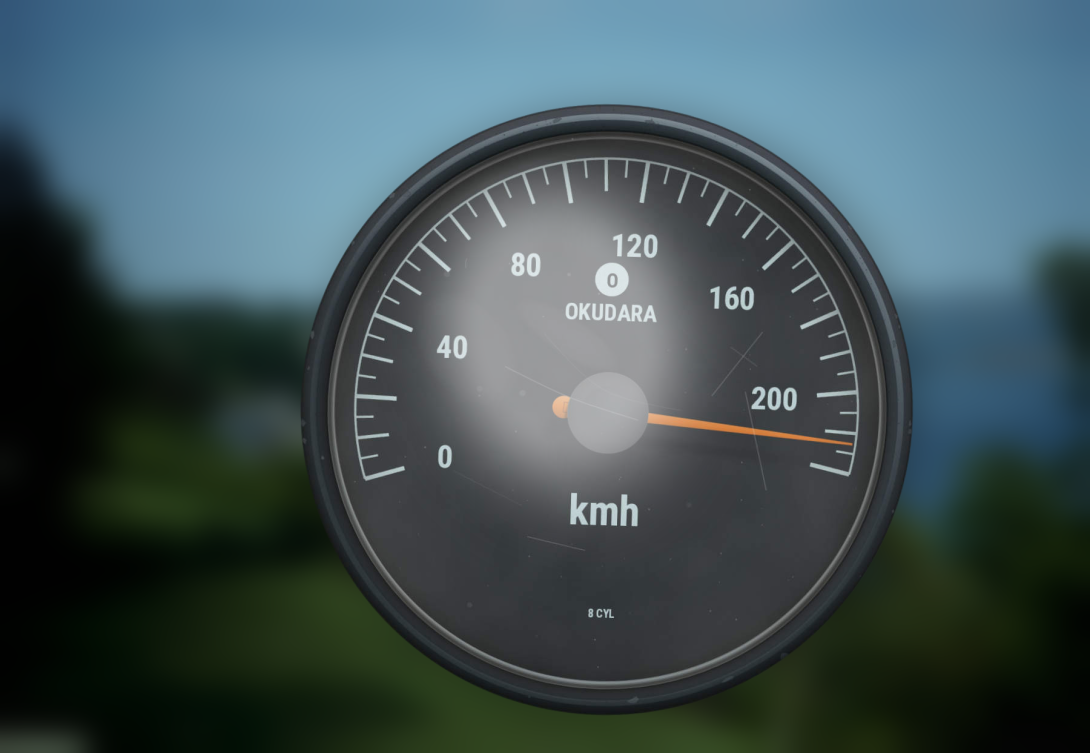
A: 212.5 km/h
